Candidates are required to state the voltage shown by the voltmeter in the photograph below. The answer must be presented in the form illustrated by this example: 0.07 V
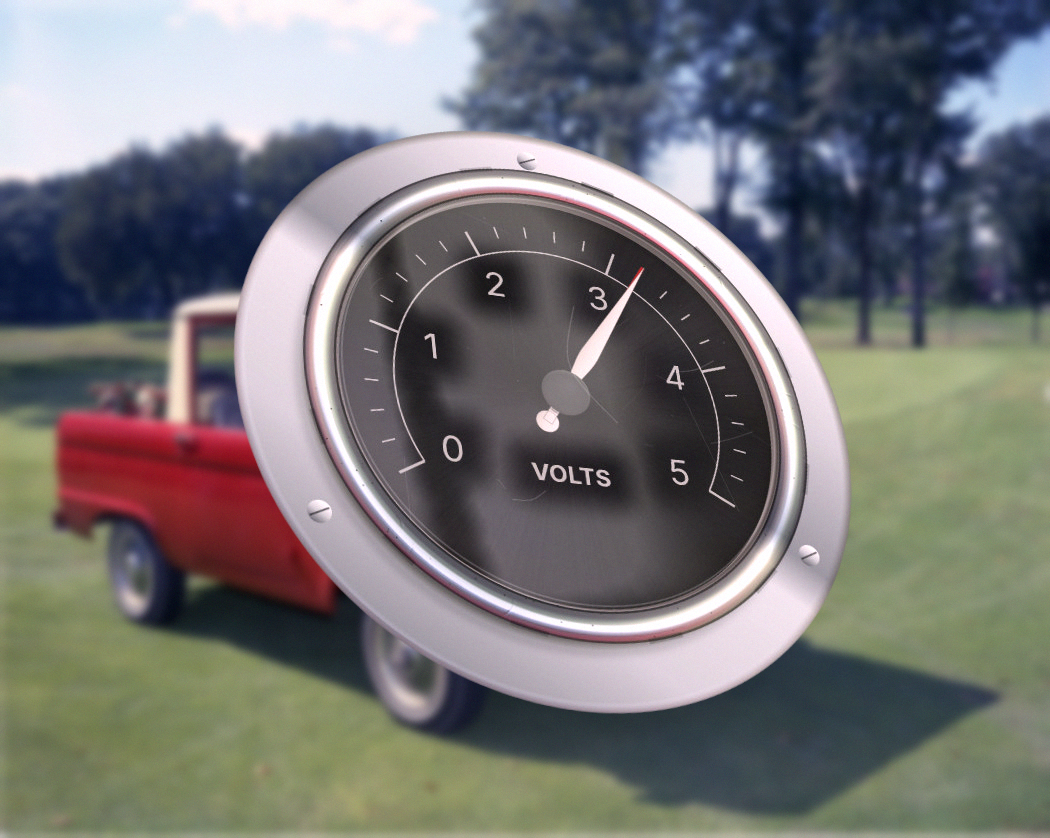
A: 3.2 V
